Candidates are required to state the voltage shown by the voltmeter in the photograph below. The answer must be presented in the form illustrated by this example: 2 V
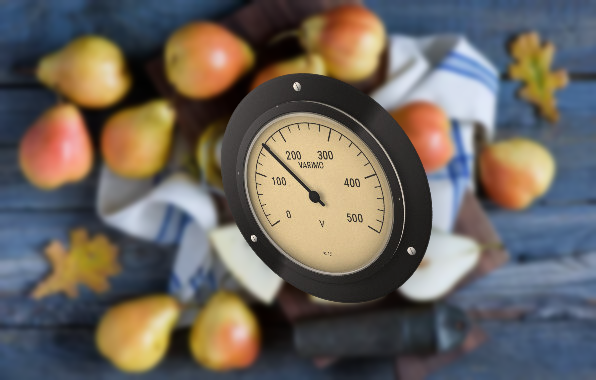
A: 160 V
